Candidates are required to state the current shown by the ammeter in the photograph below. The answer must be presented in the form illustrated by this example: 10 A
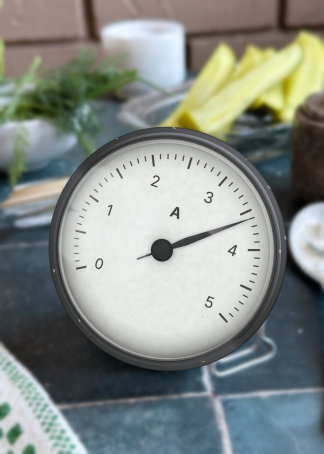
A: 3.6 A
